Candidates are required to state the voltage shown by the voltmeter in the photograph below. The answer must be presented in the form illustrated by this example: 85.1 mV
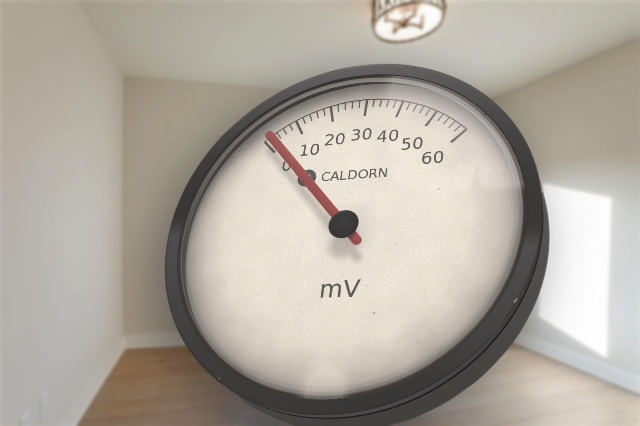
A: 2 mV
